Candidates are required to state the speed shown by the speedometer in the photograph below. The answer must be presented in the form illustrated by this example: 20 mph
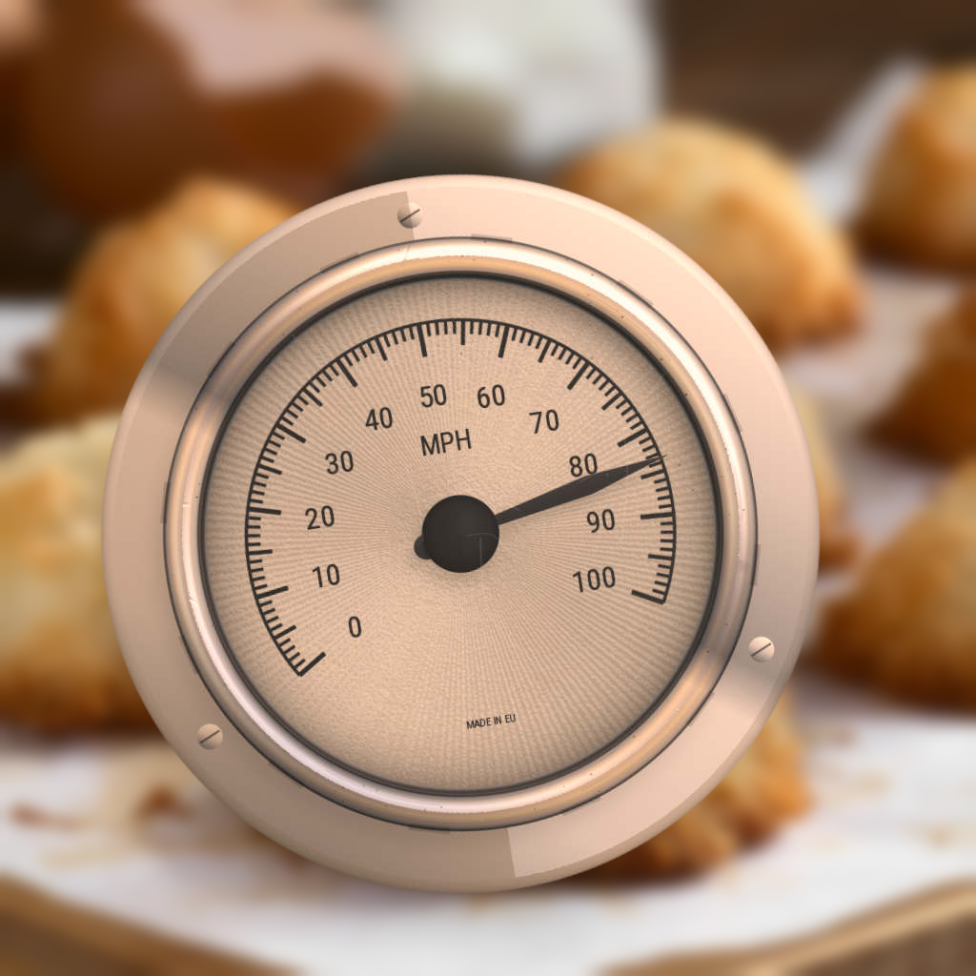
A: 83.5 mph
